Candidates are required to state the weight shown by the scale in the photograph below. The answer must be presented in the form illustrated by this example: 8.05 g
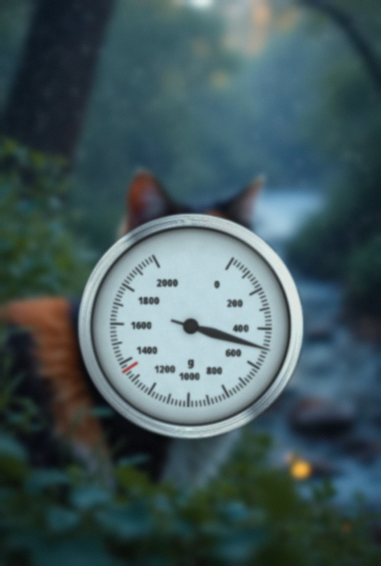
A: 500 g
